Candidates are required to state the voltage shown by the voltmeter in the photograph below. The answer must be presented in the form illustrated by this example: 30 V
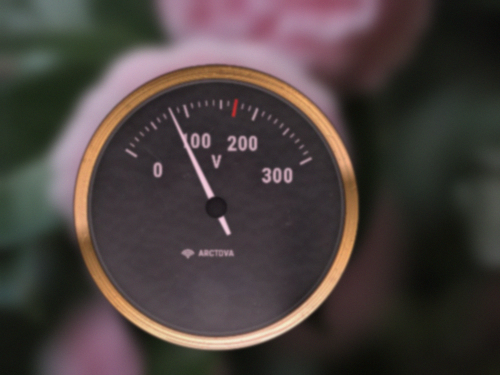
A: 80 V
